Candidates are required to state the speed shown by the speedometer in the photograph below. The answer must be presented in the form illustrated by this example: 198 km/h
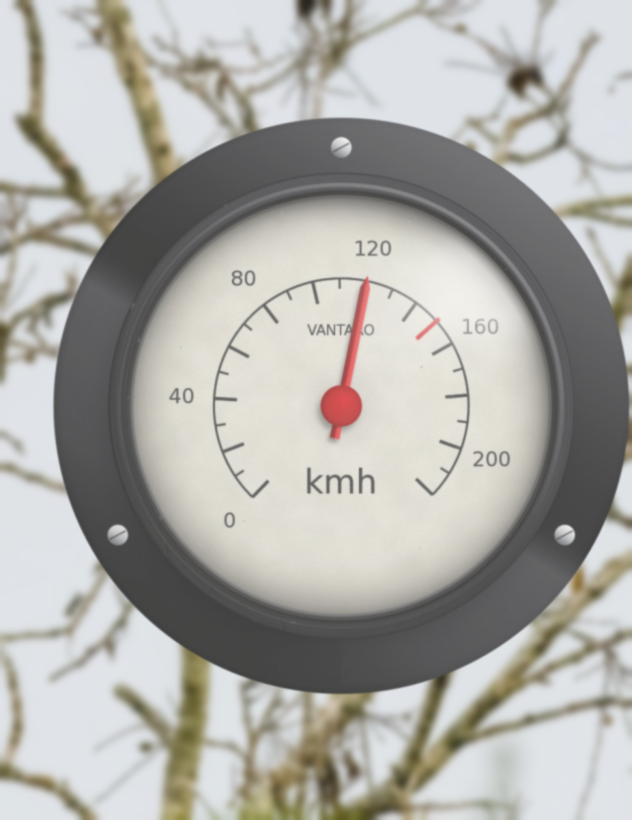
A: 120 km/h
